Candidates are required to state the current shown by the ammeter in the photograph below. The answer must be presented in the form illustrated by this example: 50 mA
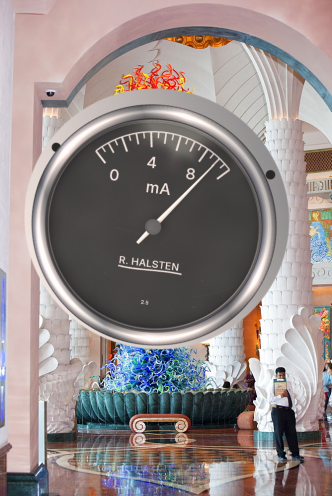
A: 9 mA
